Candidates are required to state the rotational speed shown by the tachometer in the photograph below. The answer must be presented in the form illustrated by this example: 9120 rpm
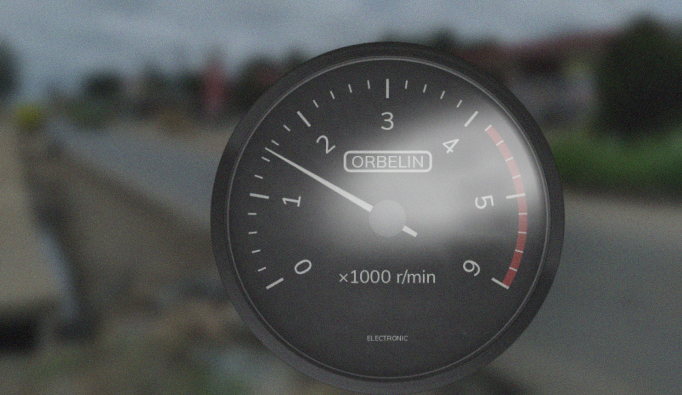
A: 1500 rpm
